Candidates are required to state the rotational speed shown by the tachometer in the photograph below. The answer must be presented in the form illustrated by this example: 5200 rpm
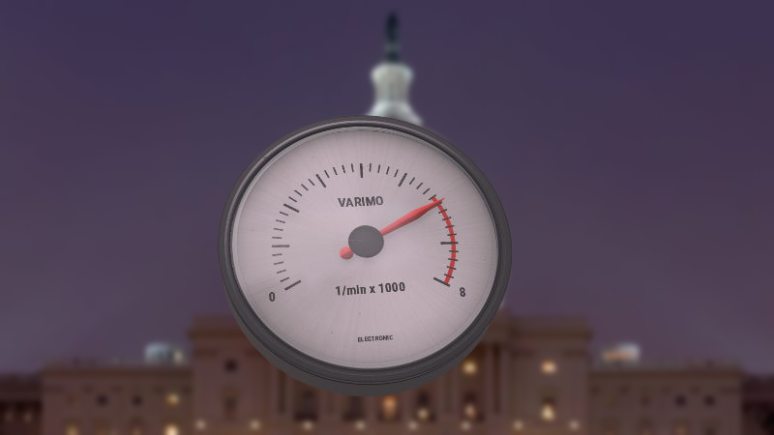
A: 6000 rpm
